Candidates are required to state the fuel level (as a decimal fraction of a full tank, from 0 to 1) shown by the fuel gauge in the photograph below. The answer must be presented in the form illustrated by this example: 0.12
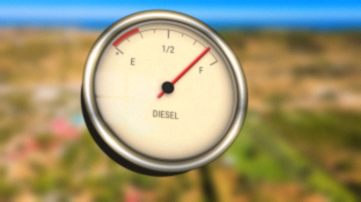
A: 0.875
